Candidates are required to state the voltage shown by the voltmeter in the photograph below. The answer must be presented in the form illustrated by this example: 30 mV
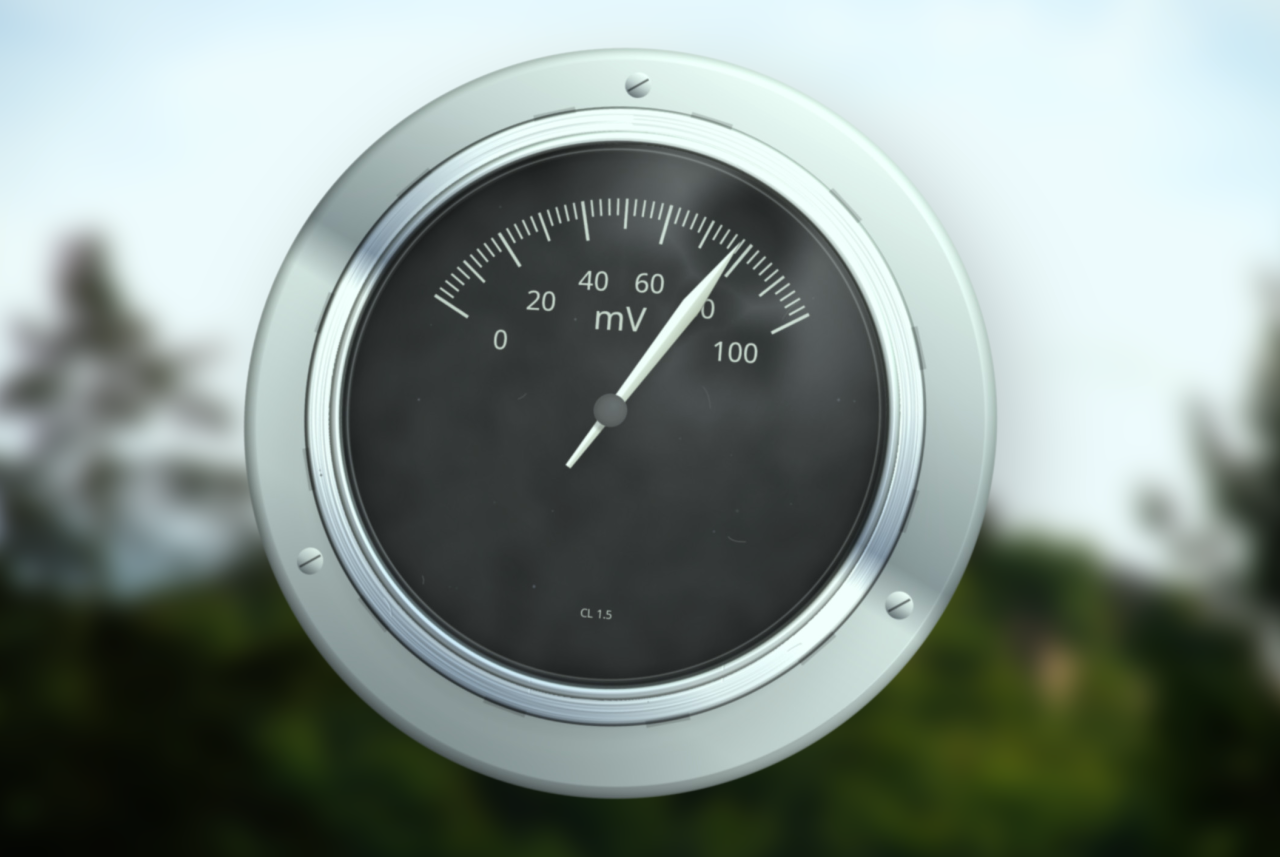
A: 78 mV
